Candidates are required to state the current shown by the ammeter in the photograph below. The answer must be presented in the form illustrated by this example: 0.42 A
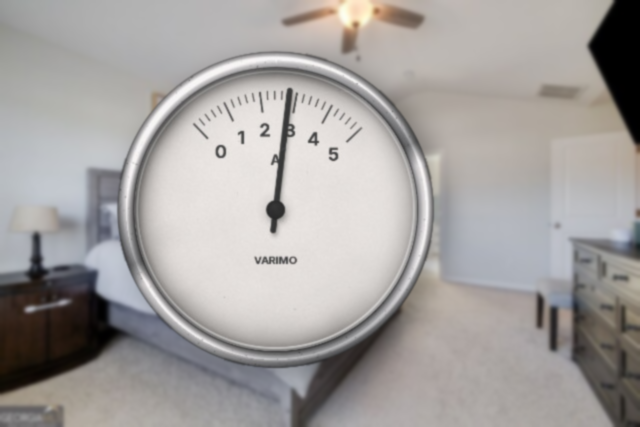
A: 2.8 A
